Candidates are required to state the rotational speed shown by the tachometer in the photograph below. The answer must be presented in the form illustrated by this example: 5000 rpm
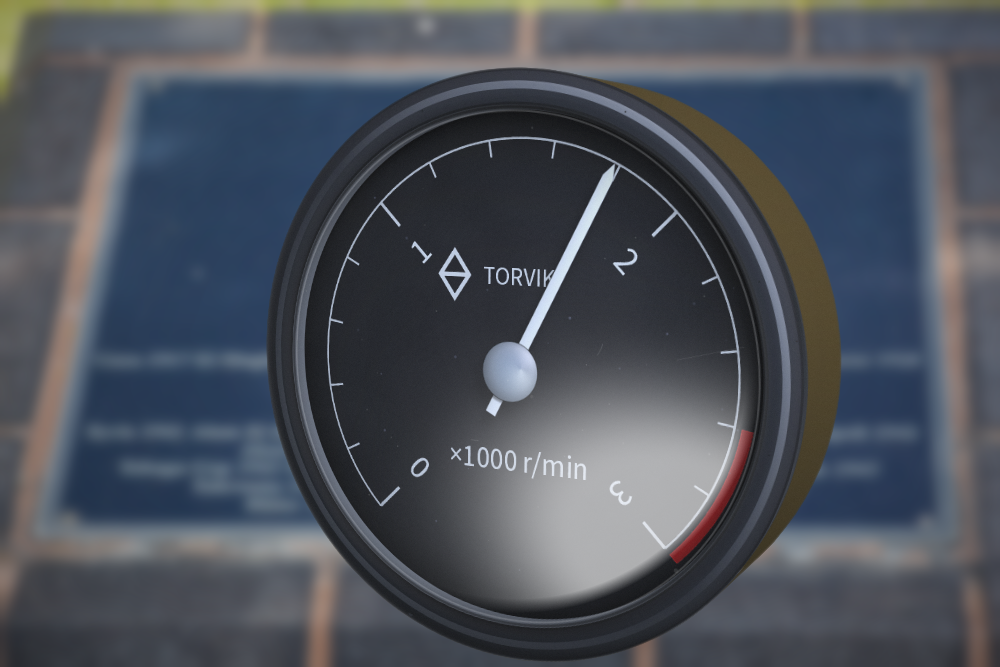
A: 1800 rpm
